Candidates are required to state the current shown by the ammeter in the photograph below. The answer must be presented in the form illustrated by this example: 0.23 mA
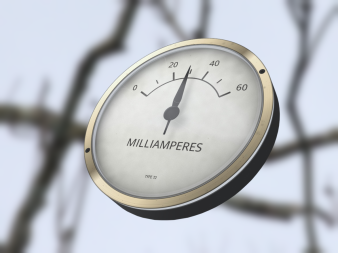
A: 30 mA
